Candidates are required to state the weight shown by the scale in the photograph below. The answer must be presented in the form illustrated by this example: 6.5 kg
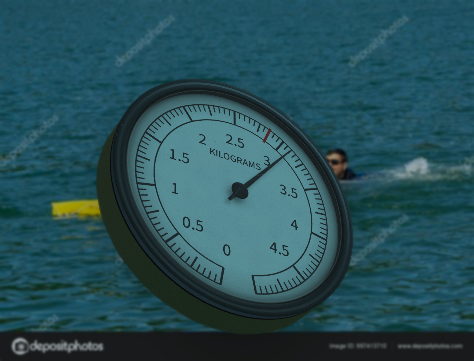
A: 3.1 kg
